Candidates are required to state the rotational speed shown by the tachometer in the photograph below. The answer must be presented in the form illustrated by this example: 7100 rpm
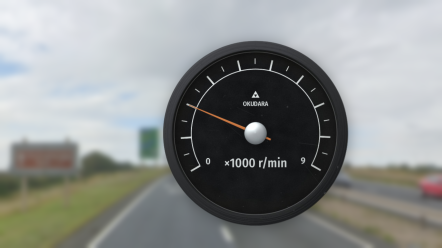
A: 2000 rpm
